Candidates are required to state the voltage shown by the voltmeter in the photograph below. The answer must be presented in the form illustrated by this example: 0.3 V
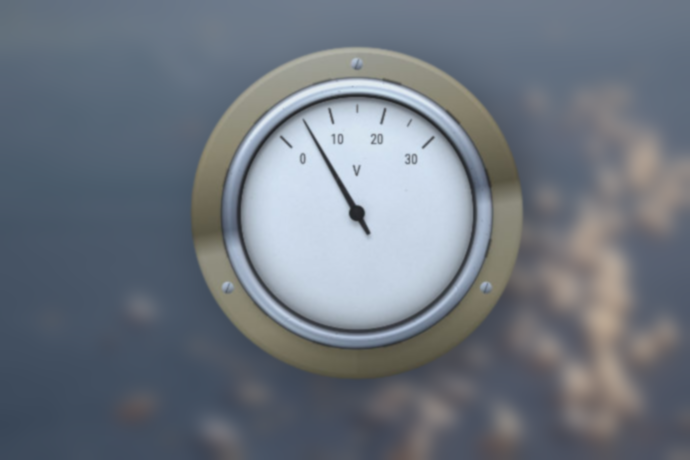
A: 5 V
